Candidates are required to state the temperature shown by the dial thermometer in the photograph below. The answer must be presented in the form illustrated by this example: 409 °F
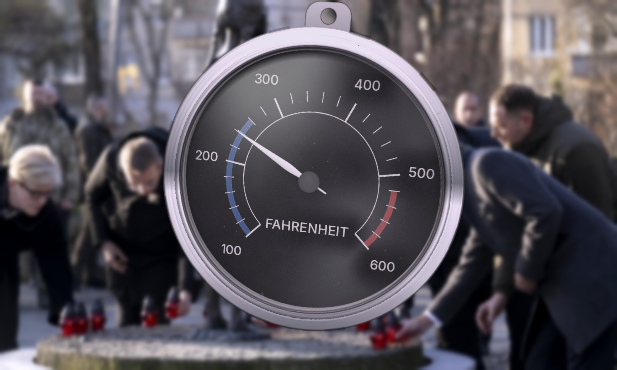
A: 240 °F
